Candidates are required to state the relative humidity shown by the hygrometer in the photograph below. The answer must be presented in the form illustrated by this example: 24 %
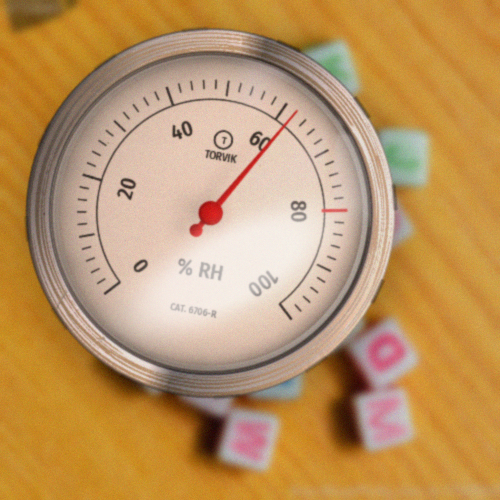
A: 62 %
